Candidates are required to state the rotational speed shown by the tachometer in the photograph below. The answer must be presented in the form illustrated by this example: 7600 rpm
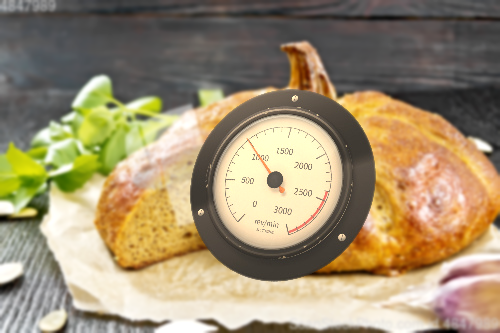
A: 1000 rpm
